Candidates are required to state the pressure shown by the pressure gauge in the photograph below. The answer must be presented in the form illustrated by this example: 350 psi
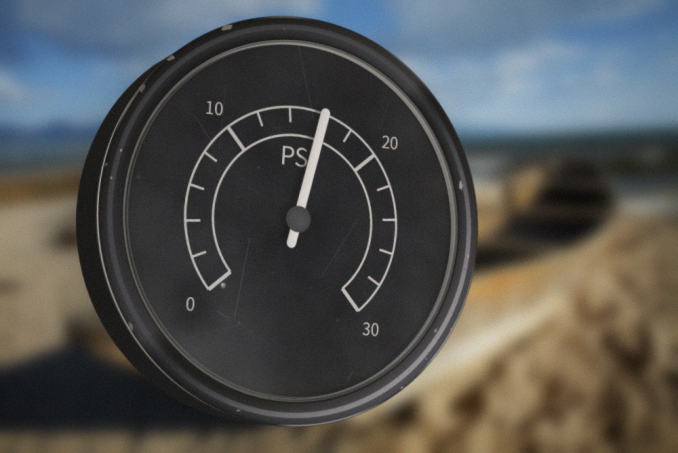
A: 16 psi
